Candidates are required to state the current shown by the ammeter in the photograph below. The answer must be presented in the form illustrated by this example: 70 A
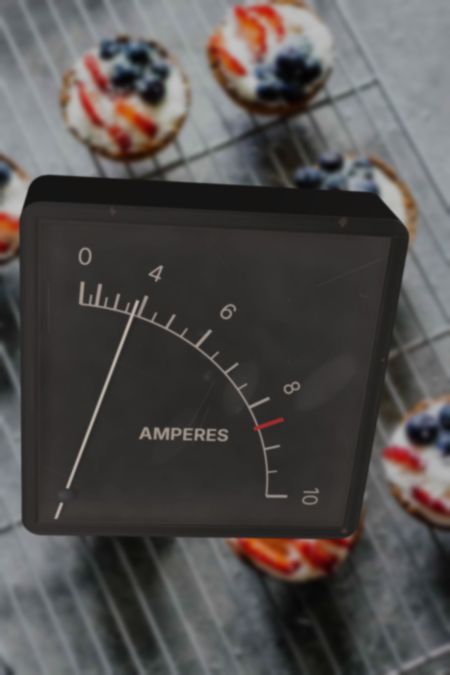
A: 3.75 A
